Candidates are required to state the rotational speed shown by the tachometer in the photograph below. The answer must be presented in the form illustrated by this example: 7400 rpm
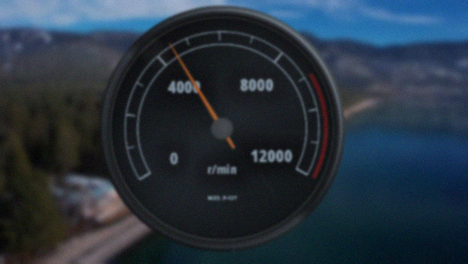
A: 4500 rpm
